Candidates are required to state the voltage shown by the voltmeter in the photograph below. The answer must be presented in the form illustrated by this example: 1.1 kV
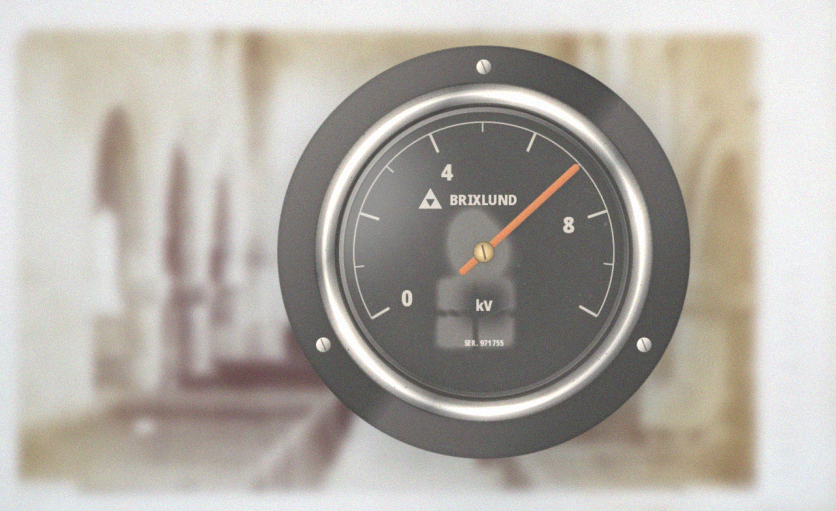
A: 7 kV
